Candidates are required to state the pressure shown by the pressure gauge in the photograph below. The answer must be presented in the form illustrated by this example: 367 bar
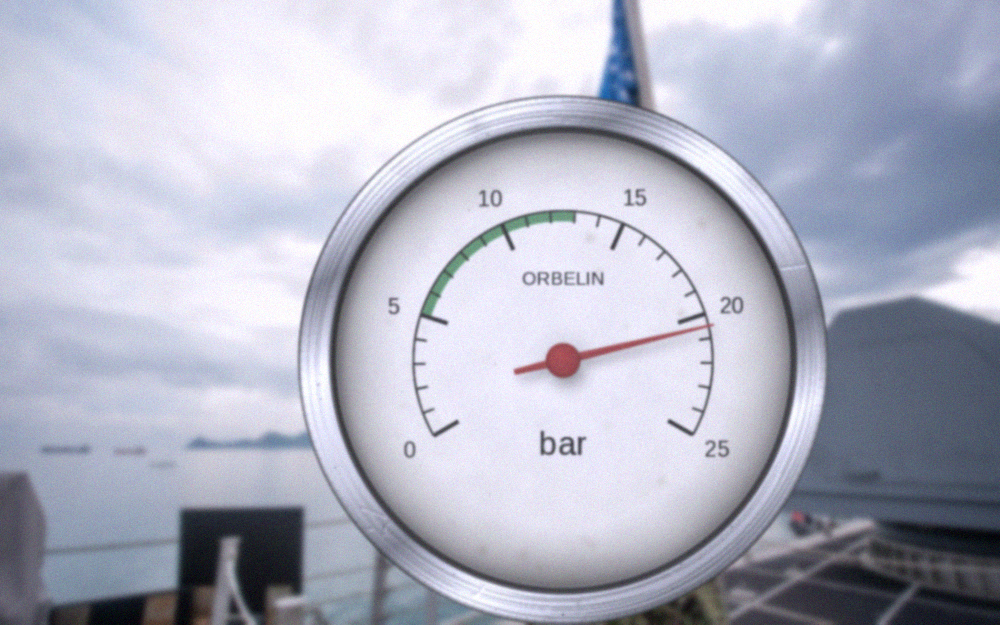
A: 20.5 bar
